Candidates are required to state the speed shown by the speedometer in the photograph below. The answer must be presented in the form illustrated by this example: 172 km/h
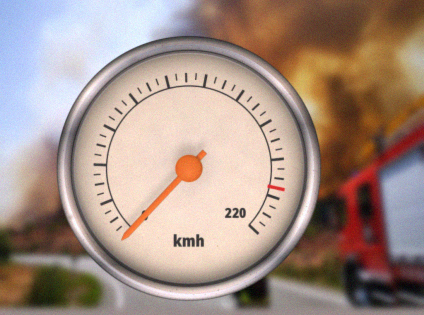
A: 0 km/h
